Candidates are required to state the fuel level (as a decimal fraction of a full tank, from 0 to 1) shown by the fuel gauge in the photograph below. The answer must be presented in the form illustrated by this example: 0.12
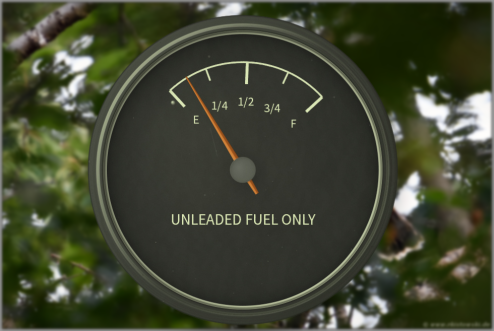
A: 0.125
